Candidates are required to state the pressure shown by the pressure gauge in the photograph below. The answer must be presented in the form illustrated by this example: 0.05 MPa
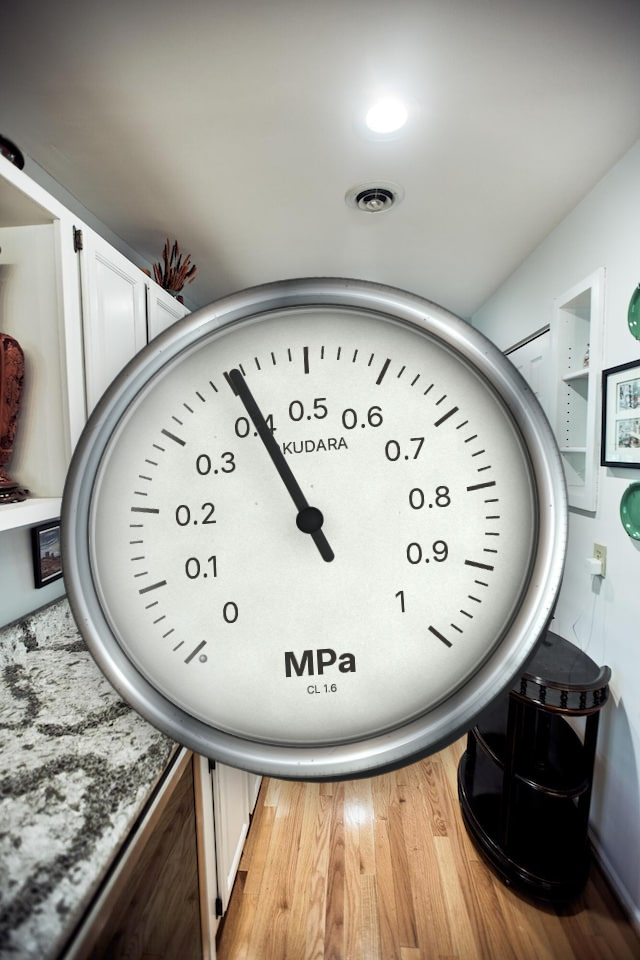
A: 0.41 MPa
